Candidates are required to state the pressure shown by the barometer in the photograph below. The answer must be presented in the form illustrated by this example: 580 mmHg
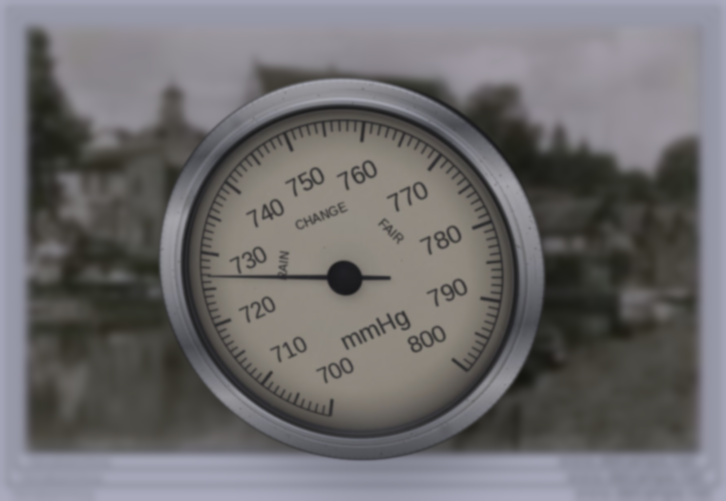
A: 727 mmHg
